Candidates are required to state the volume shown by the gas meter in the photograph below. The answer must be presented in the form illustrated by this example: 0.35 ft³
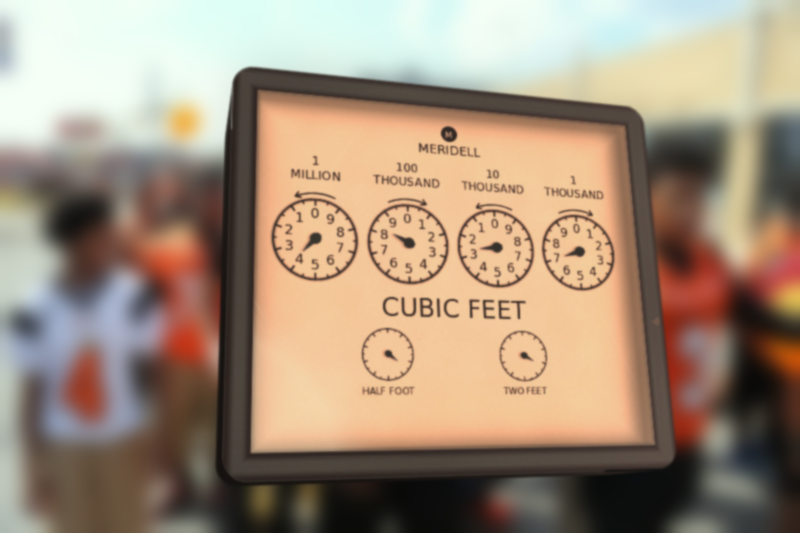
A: 382700 ft³
